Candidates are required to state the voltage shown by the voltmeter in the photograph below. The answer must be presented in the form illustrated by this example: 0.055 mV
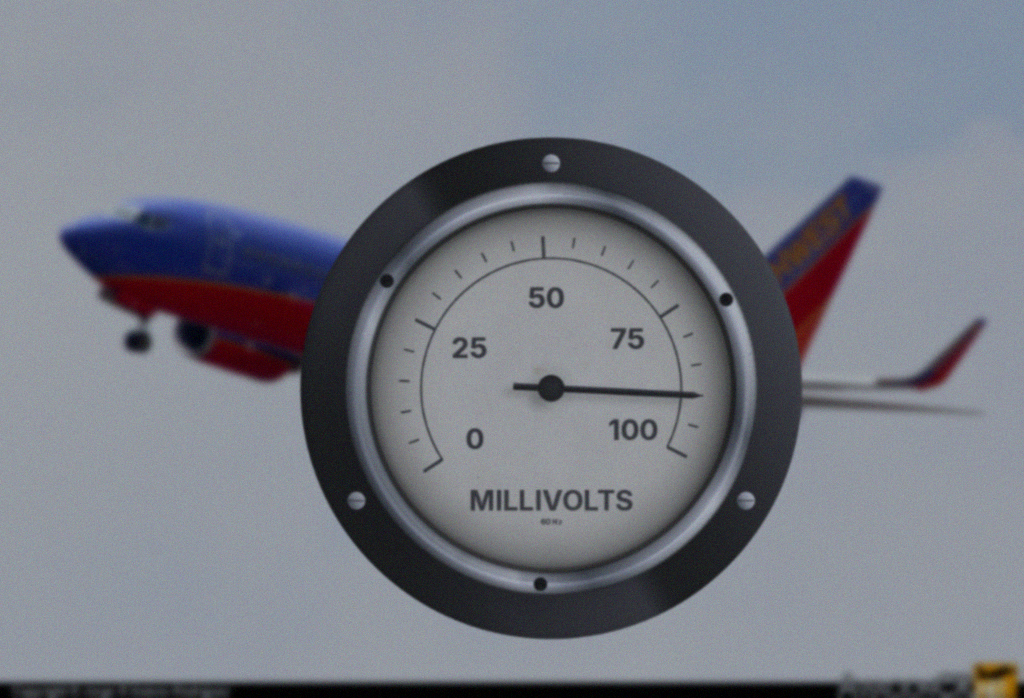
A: 90 mV
